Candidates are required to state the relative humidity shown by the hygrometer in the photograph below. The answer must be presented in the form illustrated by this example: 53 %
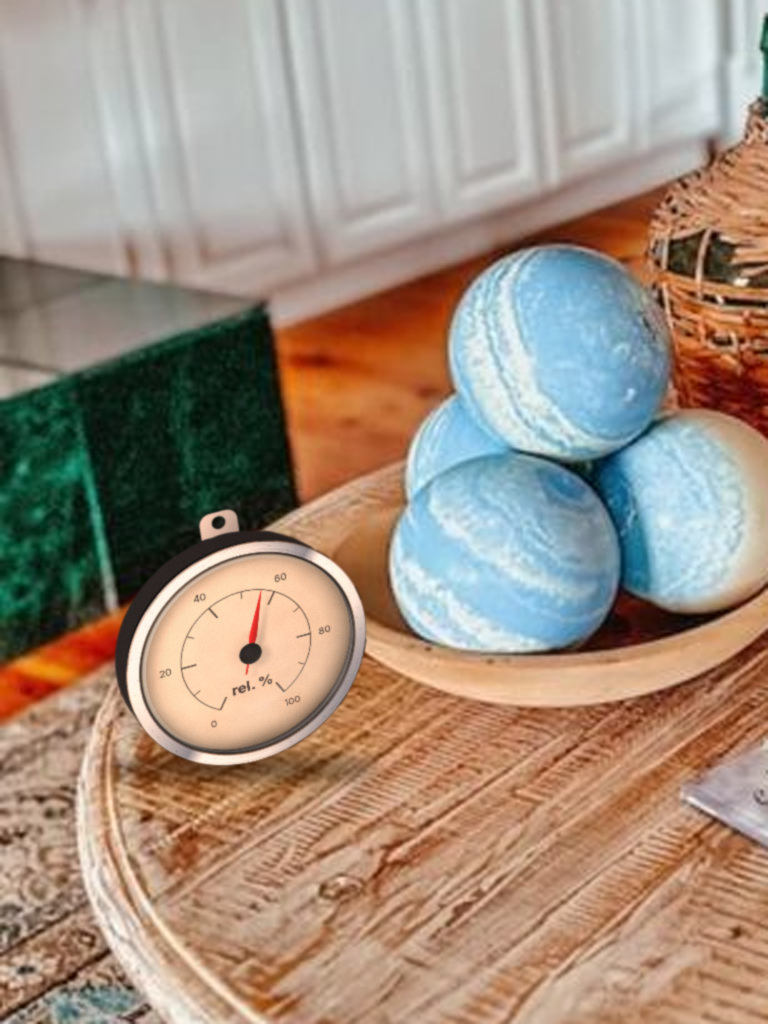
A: 55 %
